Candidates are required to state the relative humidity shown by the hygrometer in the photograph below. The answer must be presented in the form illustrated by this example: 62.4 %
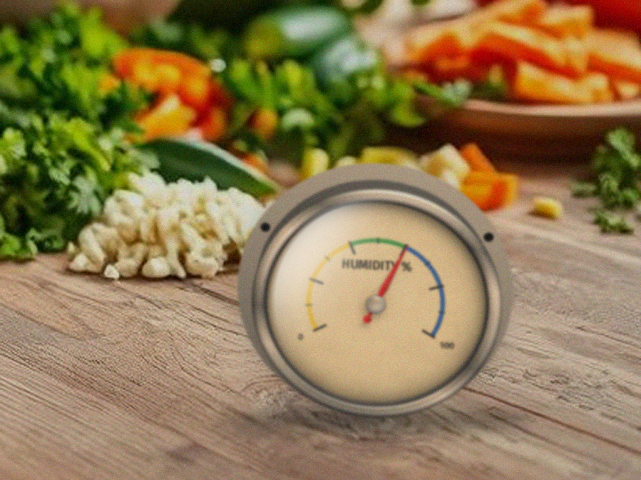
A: 60 %
